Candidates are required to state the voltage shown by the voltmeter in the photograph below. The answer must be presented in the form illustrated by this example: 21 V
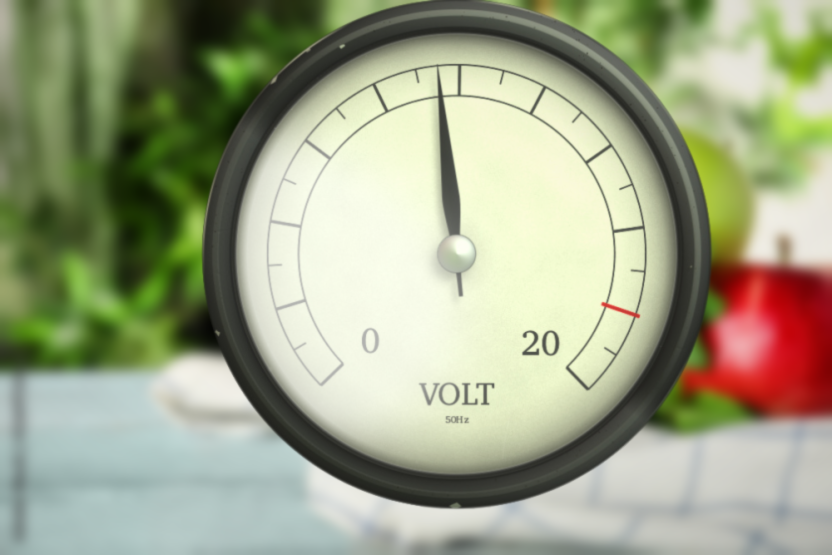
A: 9.5 V
